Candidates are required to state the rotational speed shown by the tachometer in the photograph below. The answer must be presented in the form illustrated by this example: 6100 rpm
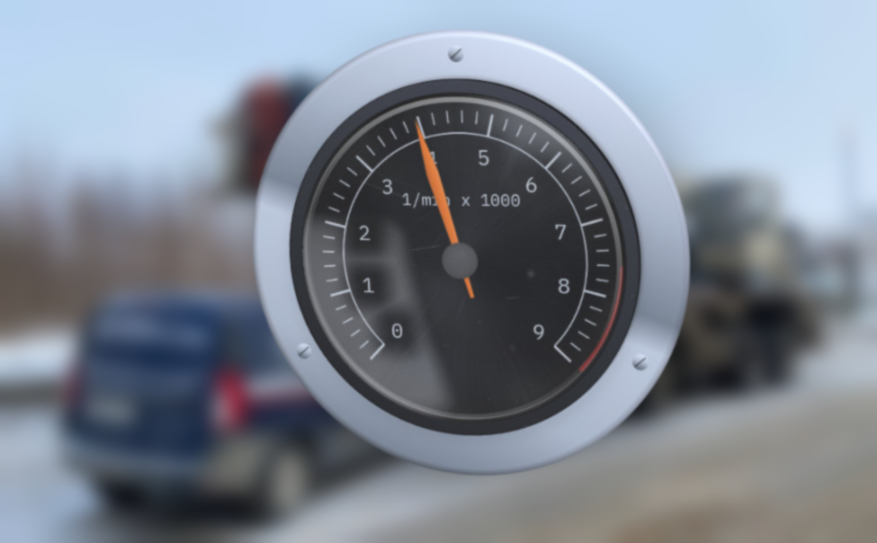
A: 4000 rpm
